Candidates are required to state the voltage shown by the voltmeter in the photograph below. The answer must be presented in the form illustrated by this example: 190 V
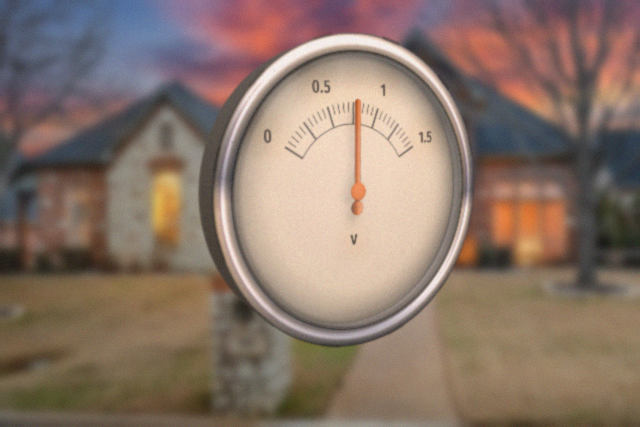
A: 0.75 V
